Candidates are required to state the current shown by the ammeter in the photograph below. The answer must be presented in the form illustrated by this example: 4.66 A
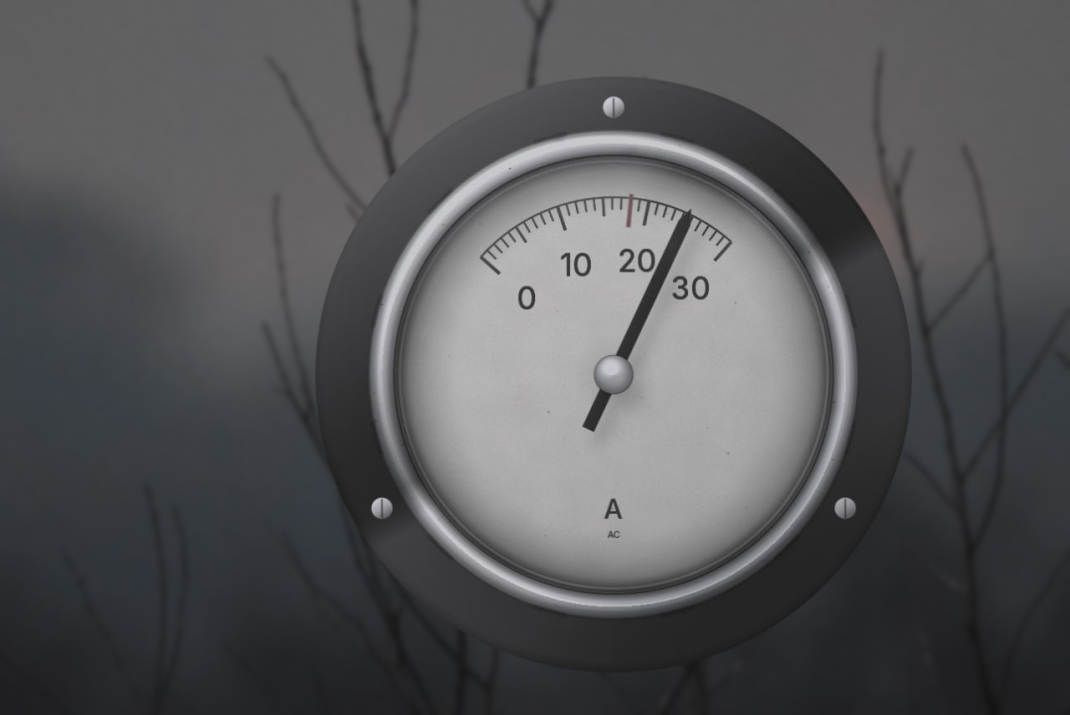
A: 24.5 A
